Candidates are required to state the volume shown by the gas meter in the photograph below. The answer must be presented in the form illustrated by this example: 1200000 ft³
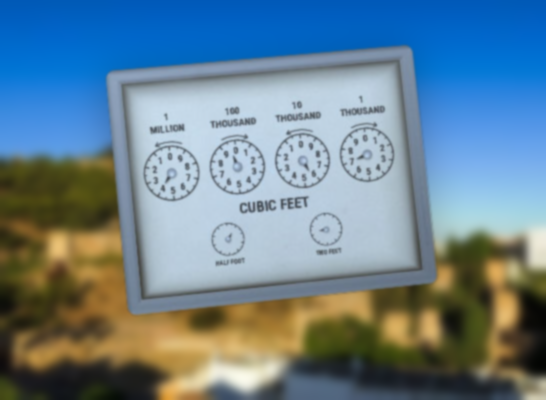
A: 395700 ft³
